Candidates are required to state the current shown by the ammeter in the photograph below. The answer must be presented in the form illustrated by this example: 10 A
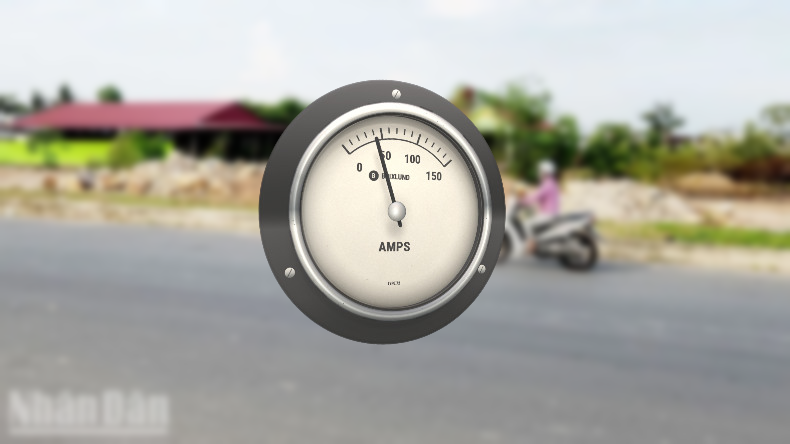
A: 40 A
